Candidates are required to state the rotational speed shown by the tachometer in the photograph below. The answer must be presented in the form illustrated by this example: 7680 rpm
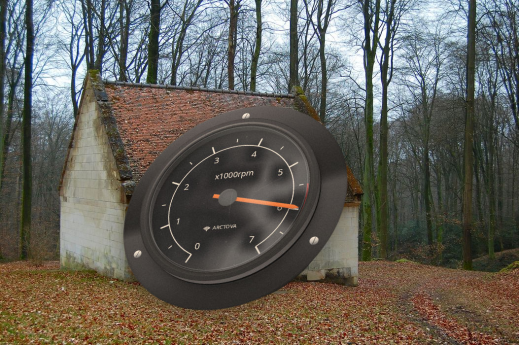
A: 6000 rpm
